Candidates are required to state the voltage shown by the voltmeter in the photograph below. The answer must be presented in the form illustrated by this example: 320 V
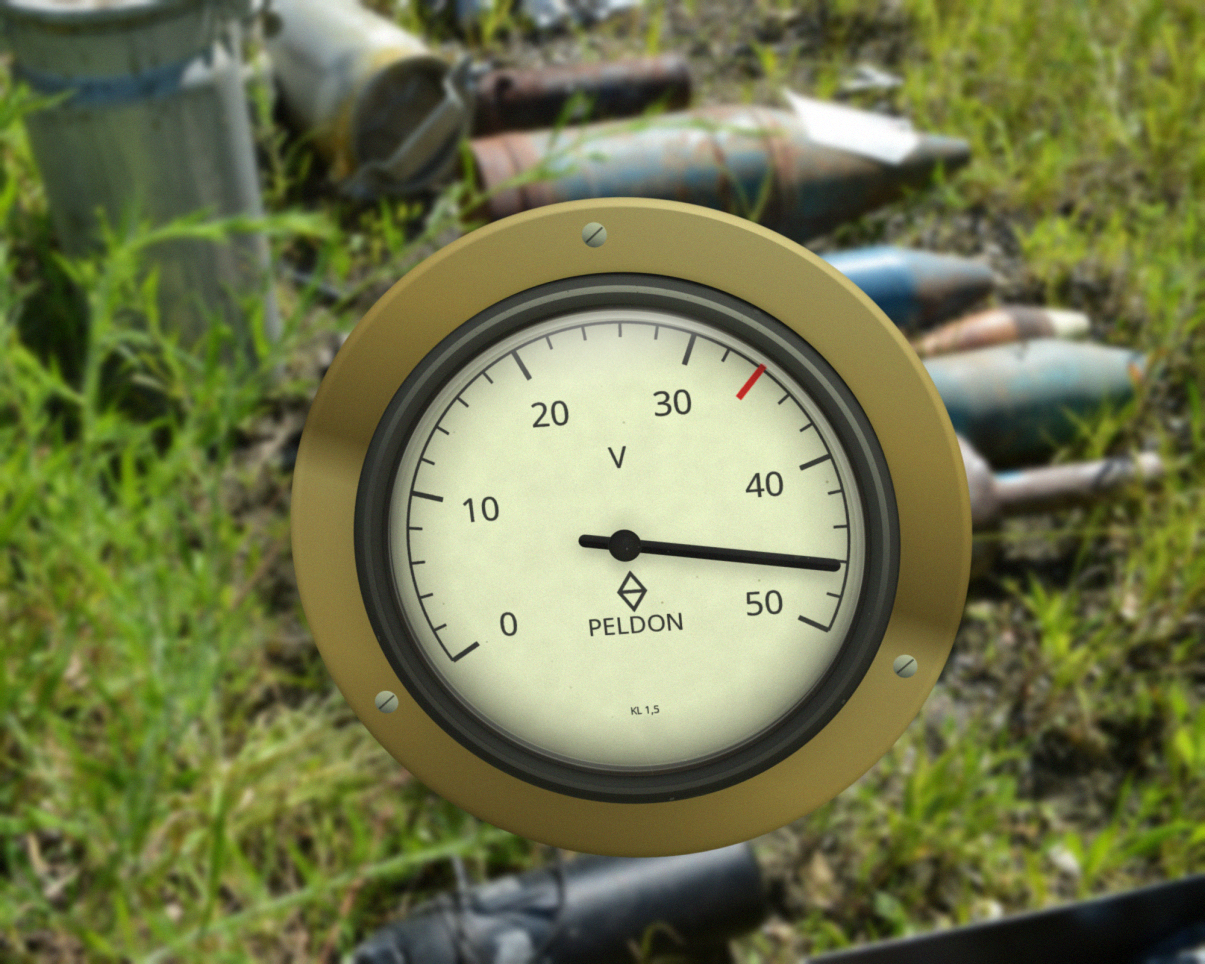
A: 46 V
